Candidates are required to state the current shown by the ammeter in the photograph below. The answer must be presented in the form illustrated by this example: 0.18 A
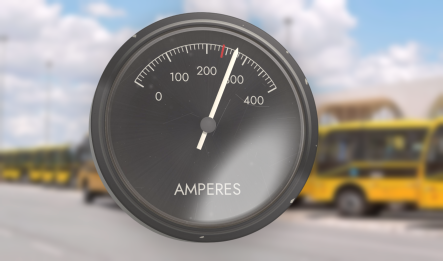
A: 270 A
